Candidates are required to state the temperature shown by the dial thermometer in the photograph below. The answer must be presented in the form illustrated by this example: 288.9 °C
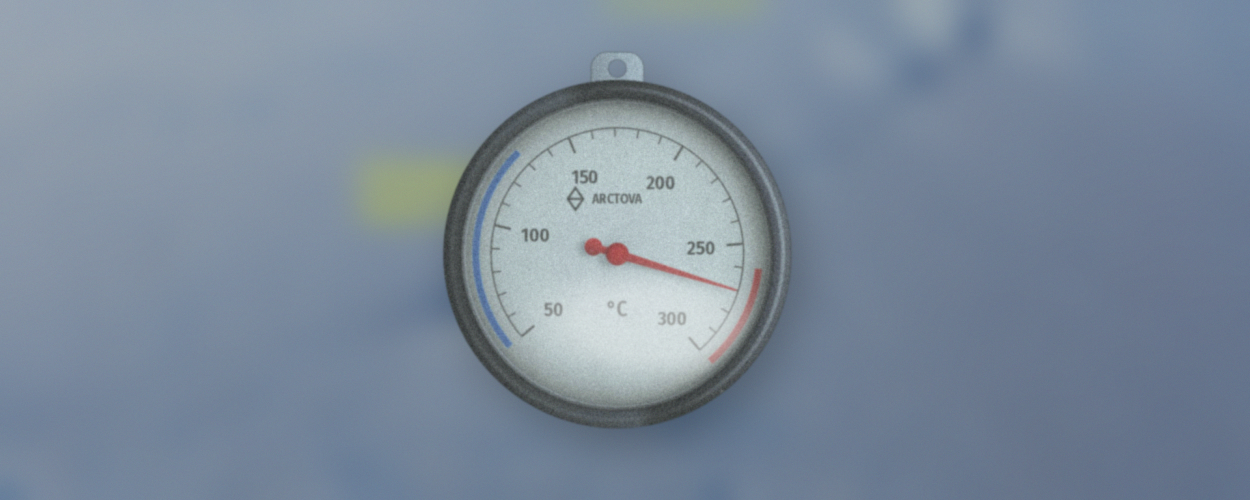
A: 270 °C
